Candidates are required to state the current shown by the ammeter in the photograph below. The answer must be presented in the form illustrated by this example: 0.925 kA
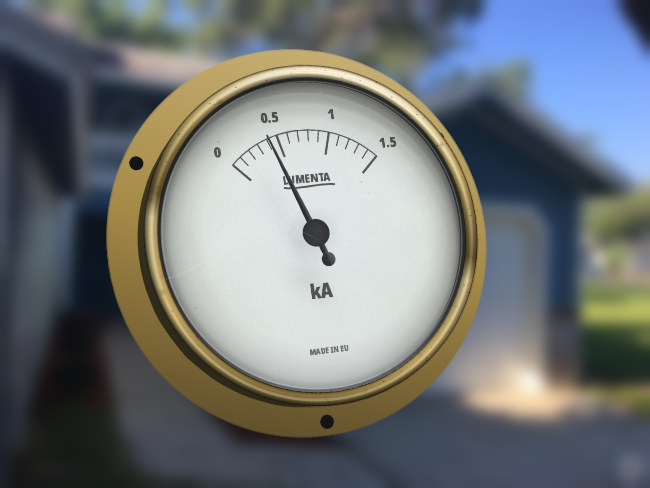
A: 0.4 kA
